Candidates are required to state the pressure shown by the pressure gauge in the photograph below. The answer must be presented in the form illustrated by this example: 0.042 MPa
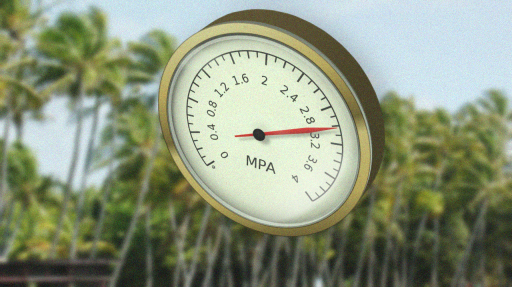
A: 3 MPa
